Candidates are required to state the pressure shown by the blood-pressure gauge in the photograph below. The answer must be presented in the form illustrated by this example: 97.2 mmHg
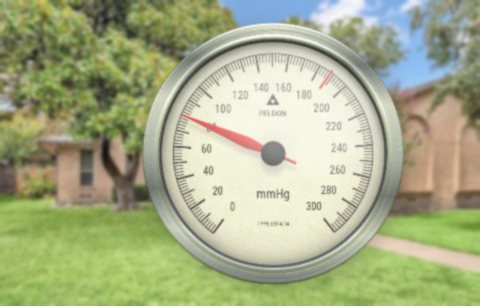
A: 80 mmHg
